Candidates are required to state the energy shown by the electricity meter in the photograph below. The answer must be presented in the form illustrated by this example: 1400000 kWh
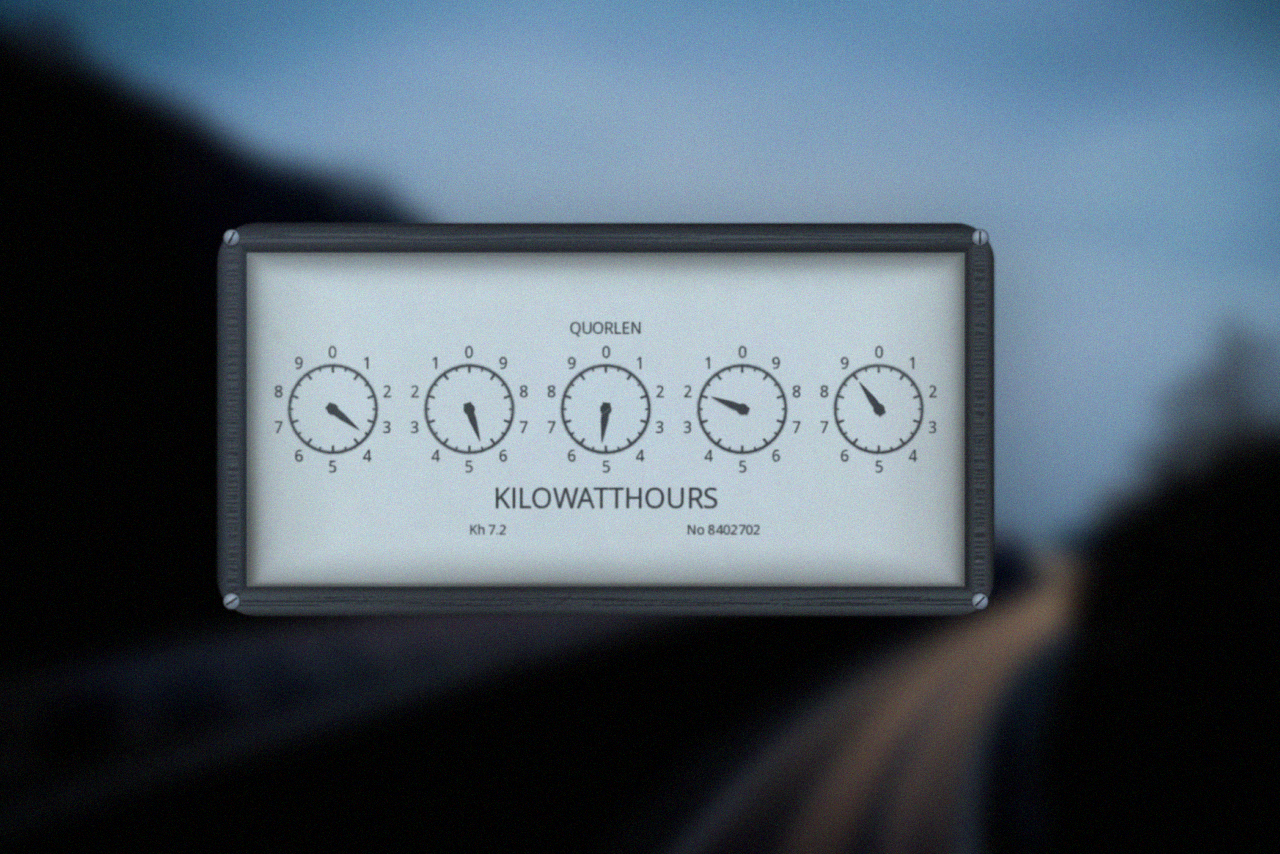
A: 35519 kWh
